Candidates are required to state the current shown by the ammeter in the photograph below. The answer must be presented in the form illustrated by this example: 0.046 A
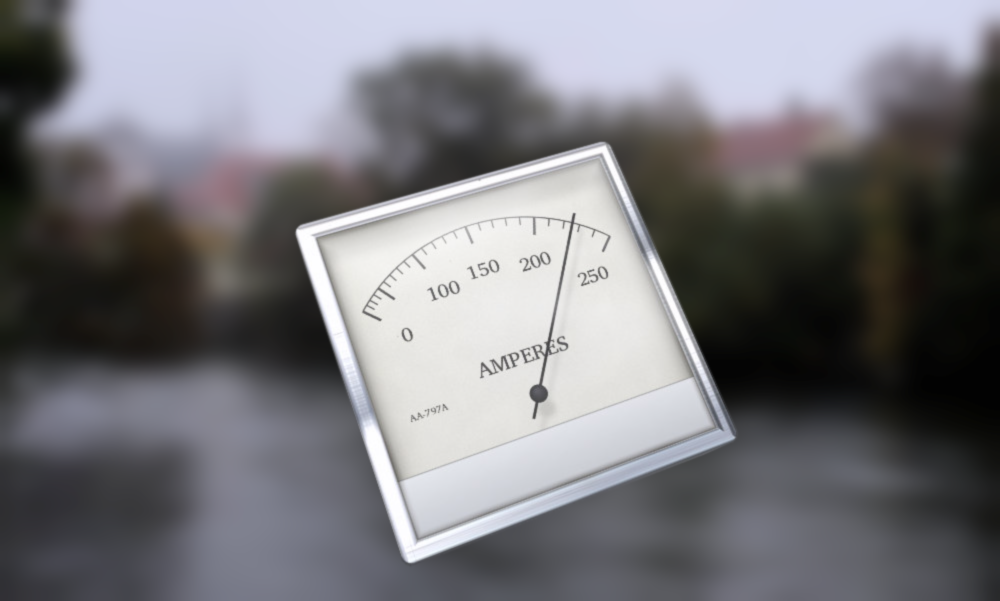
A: 225 A
